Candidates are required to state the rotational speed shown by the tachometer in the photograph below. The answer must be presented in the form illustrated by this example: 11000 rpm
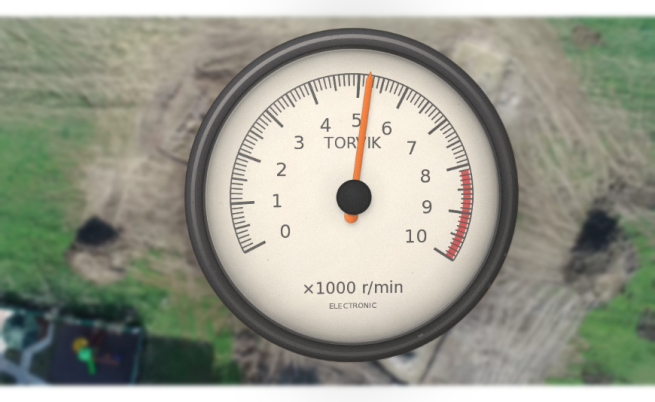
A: 5200 rpm
